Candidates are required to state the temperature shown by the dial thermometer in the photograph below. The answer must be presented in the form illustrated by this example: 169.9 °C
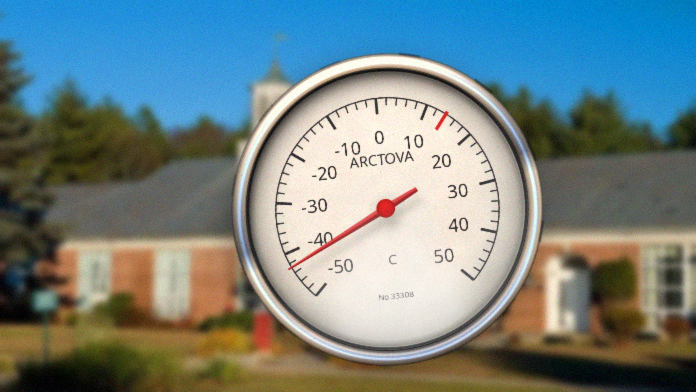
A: -43 °C
